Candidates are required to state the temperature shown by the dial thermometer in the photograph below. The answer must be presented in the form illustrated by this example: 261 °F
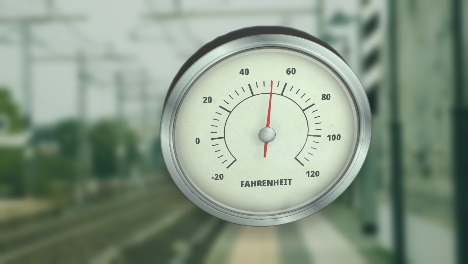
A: 52 °F
